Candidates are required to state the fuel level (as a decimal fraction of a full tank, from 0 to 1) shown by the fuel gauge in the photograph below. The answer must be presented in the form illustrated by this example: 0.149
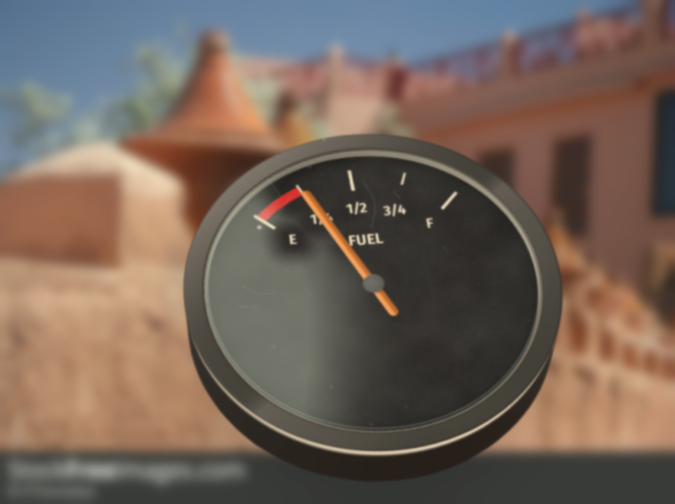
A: 0.25
